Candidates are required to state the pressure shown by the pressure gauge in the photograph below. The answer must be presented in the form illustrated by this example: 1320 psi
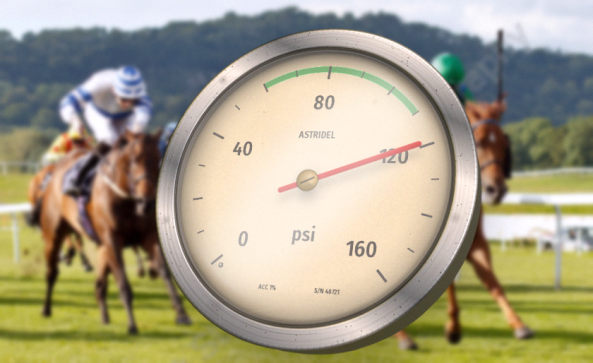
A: 120 psi
